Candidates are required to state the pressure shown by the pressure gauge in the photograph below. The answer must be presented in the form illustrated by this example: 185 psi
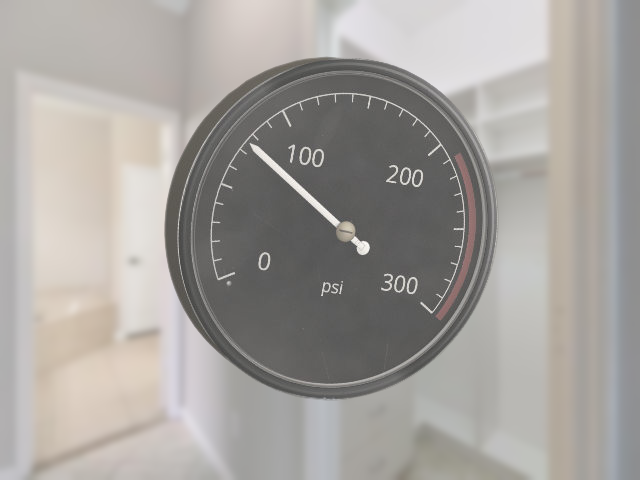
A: 75 psi
